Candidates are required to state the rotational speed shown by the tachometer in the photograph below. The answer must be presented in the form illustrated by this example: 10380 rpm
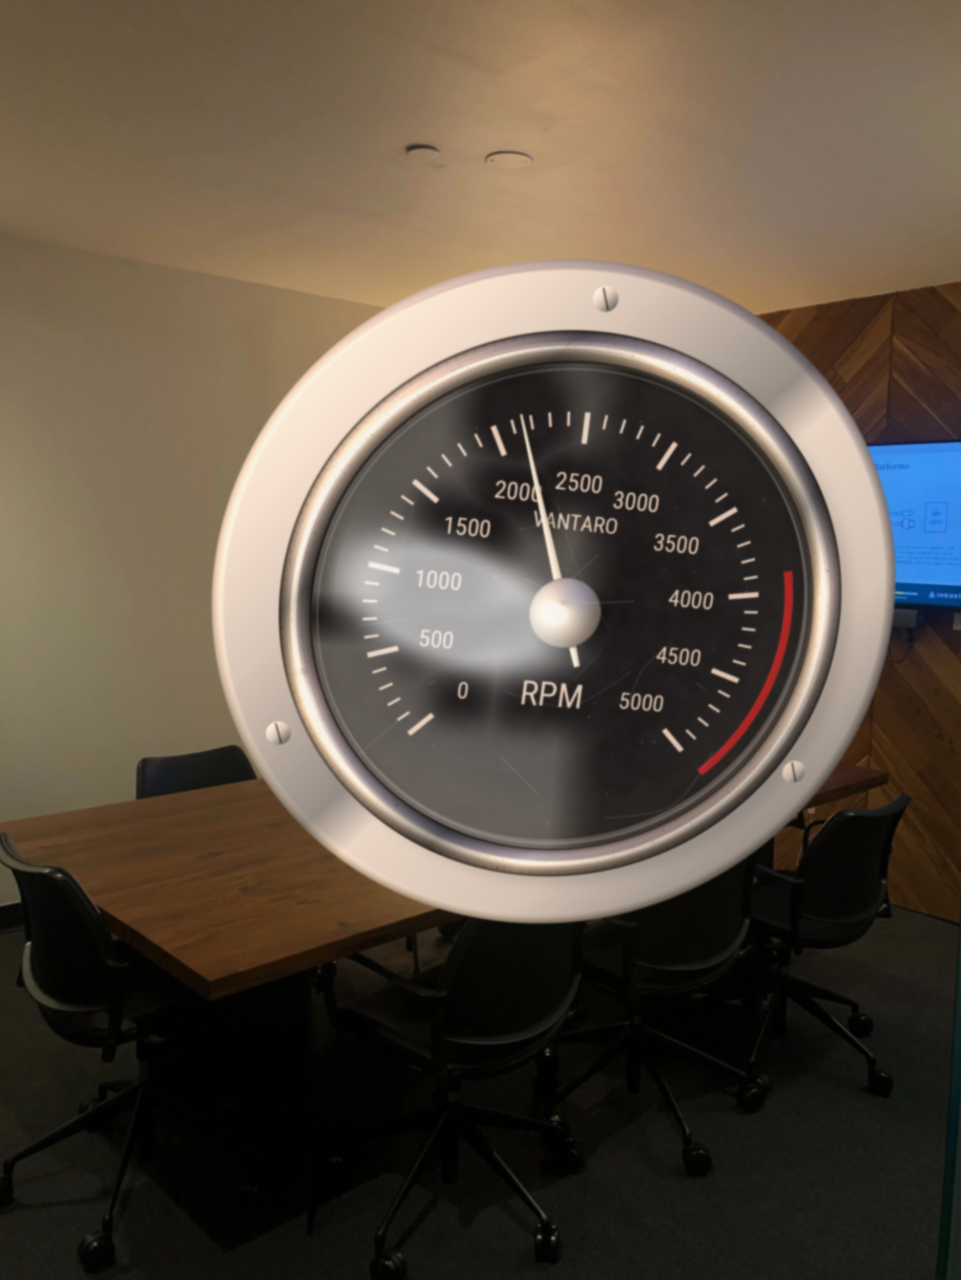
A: 2150 rpm
